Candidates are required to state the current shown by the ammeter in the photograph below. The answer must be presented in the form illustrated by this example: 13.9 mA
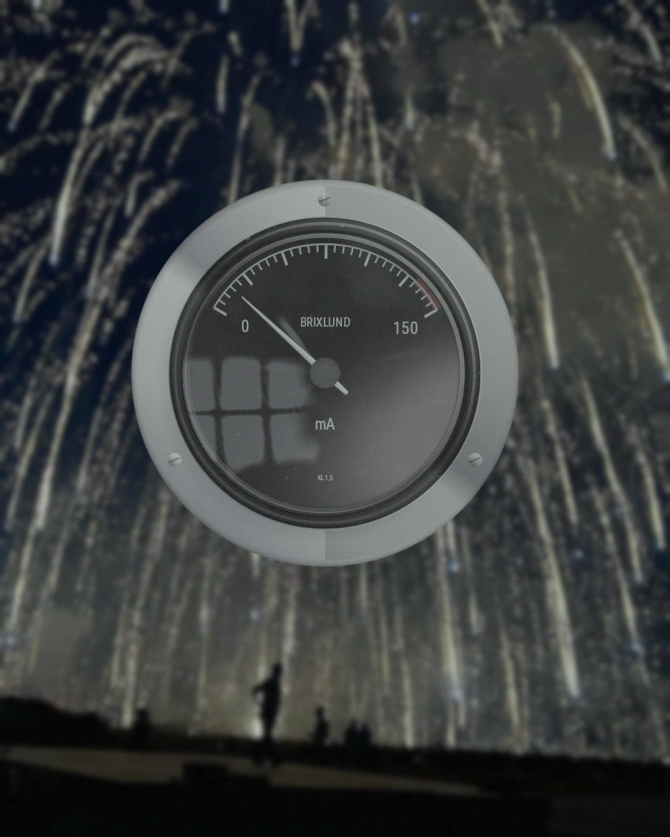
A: 15 mA
